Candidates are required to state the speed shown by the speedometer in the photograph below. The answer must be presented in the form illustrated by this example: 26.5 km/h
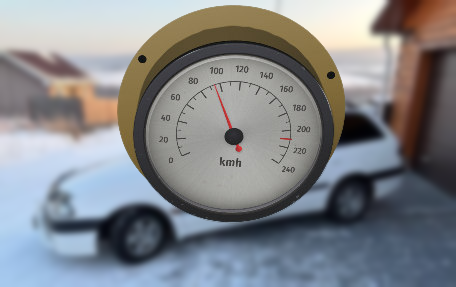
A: 95 km/h
